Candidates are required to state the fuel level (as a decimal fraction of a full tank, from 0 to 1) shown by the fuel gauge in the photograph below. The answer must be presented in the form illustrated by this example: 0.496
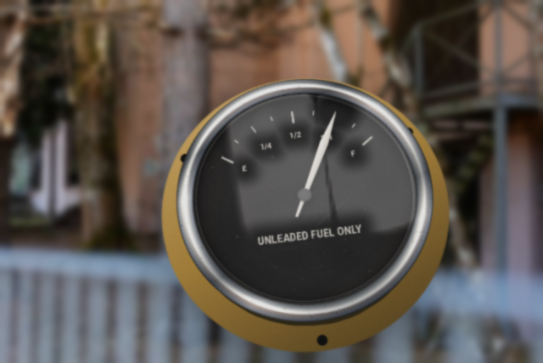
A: 0.75
